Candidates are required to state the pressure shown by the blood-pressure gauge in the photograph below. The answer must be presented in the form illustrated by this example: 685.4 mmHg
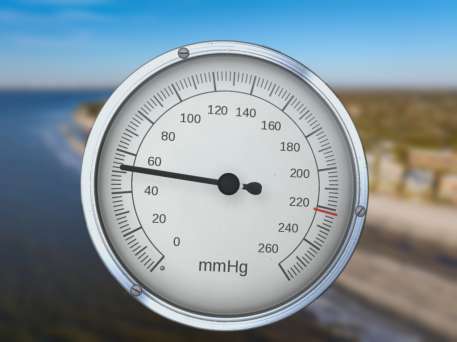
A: 52 mmHg
